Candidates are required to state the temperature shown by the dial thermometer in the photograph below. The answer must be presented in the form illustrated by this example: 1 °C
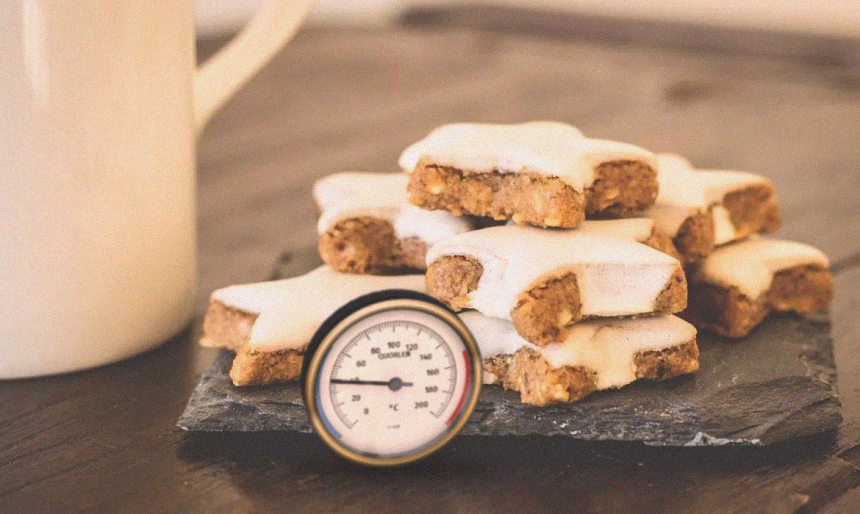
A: 40 °C
